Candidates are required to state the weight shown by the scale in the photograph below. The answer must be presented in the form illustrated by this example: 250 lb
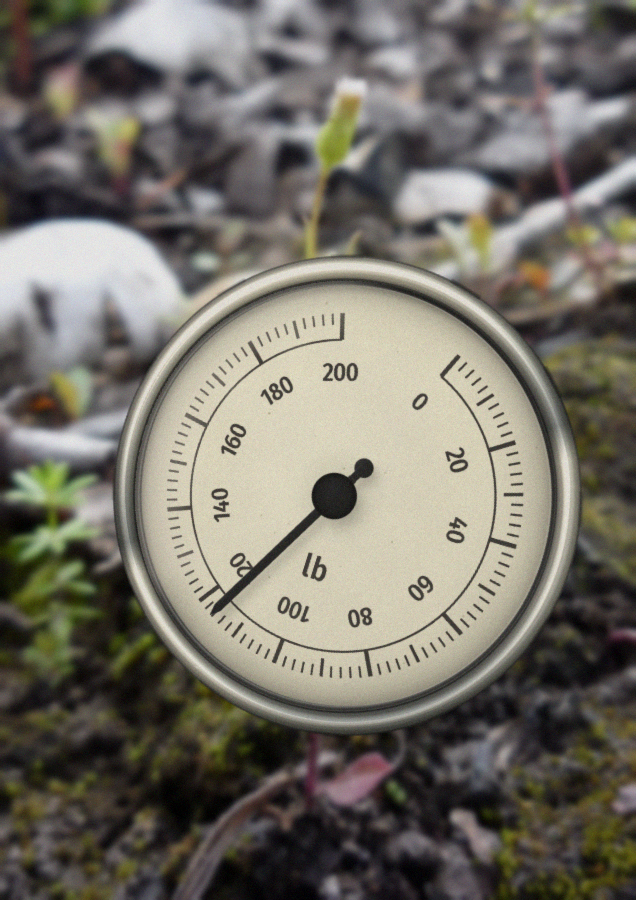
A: 116 lb
